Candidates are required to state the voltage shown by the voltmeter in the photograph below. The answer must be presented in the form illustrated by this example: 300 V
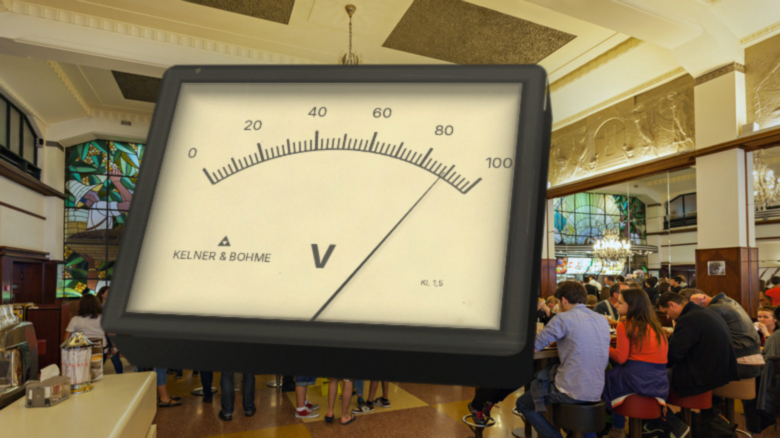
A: 90 V
